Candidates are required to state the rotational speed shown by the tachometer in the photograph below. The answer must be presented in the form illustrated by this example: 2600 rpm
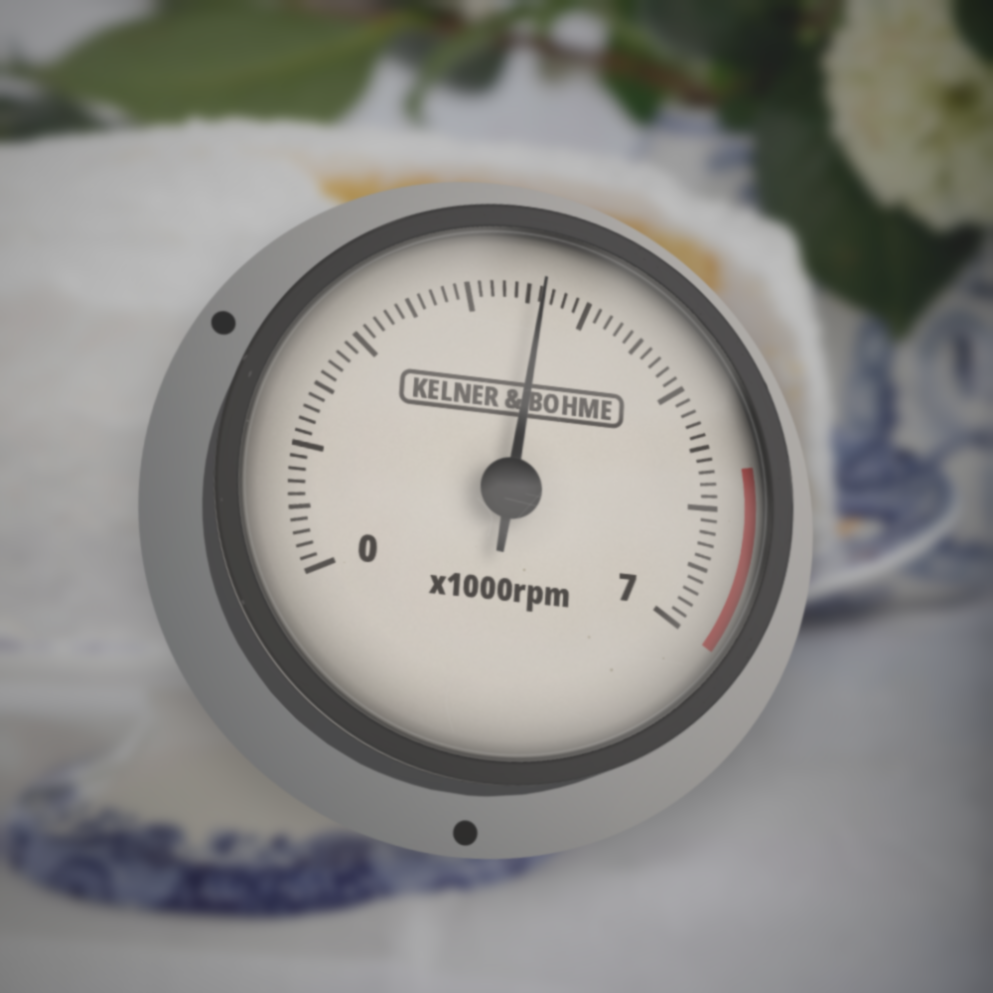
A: 3600 rpm
